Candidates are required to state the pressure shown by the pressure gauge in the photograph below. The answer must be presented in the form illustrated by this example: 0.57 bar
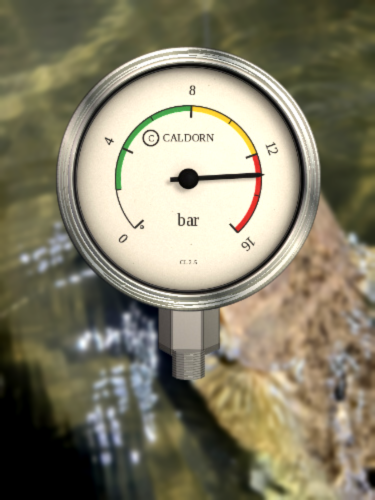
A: 13 bar
